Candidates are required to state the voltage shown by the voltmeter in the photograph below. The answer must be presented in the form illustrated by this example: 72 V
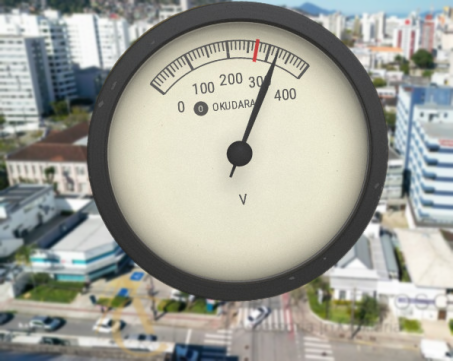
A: 320 V
